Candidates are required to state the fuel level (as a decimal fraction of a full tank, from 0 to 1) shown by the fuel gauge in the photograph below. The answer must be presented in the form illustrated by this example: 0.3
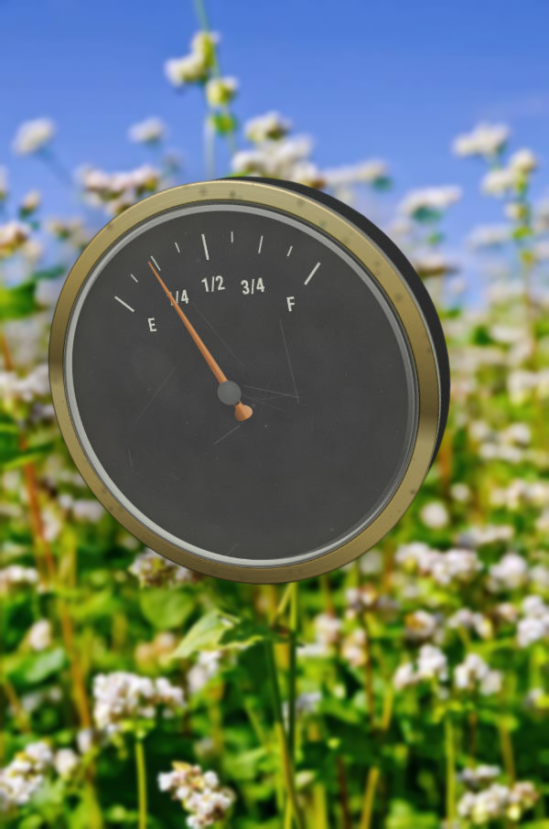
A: 0.25
